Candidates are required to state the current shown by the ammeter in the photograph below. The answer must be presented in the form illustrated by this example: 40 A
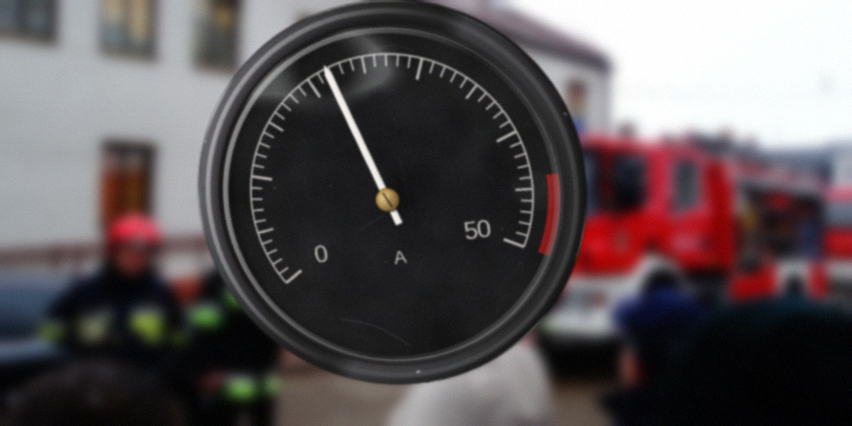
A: 22 A
